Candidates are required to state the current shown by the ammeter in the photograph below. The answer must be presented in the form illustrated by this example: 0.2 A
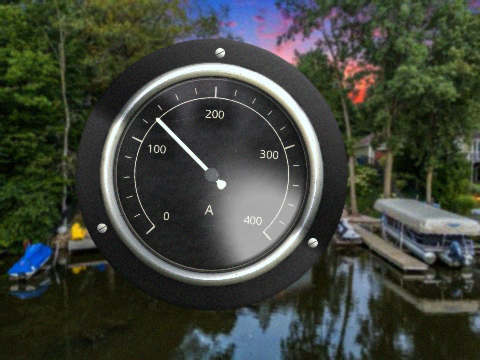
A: 130 A
